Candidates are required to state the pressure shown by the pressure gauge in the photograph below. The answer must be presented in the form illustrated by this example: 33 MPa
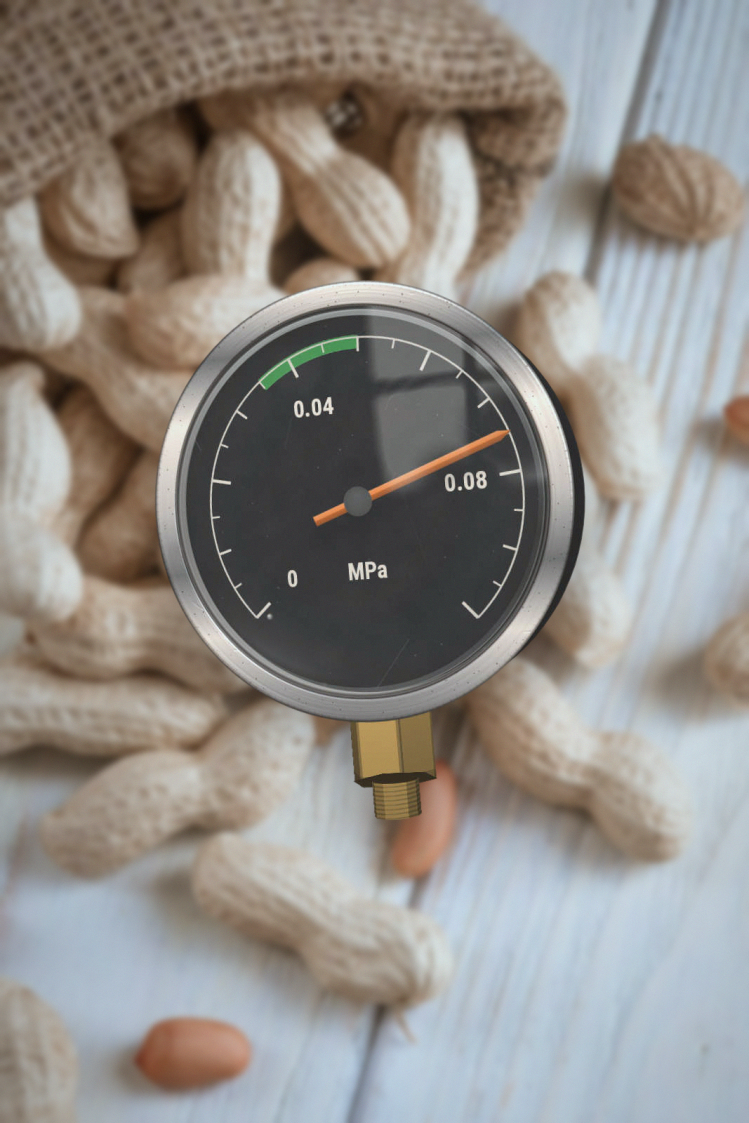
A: 0.075 MPa
